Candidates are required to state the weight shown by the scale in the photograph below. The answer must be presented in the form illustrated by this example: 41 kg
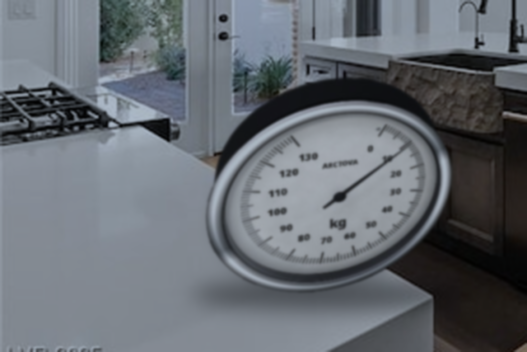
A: 10 kg
